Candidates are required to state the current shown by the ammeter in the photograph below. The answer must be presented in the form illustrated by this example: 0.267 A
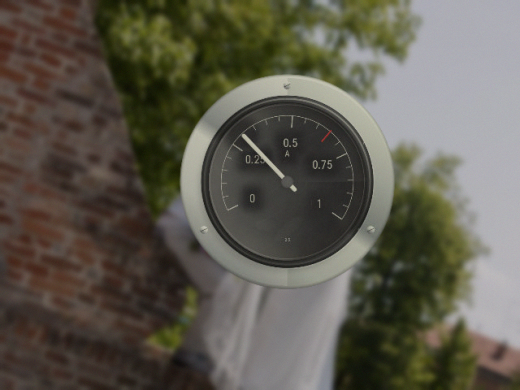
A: 0.3 A
